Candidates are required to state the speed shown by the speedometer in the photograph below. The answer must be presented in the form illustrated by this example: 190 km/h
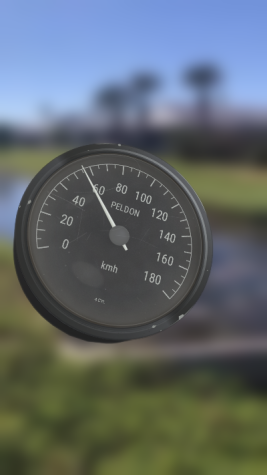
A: 55 km/h
